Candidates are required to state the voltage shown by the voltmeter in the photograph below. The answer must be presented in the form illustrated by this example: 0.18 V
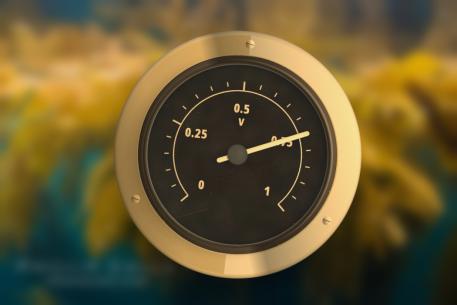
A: 0.75 V
